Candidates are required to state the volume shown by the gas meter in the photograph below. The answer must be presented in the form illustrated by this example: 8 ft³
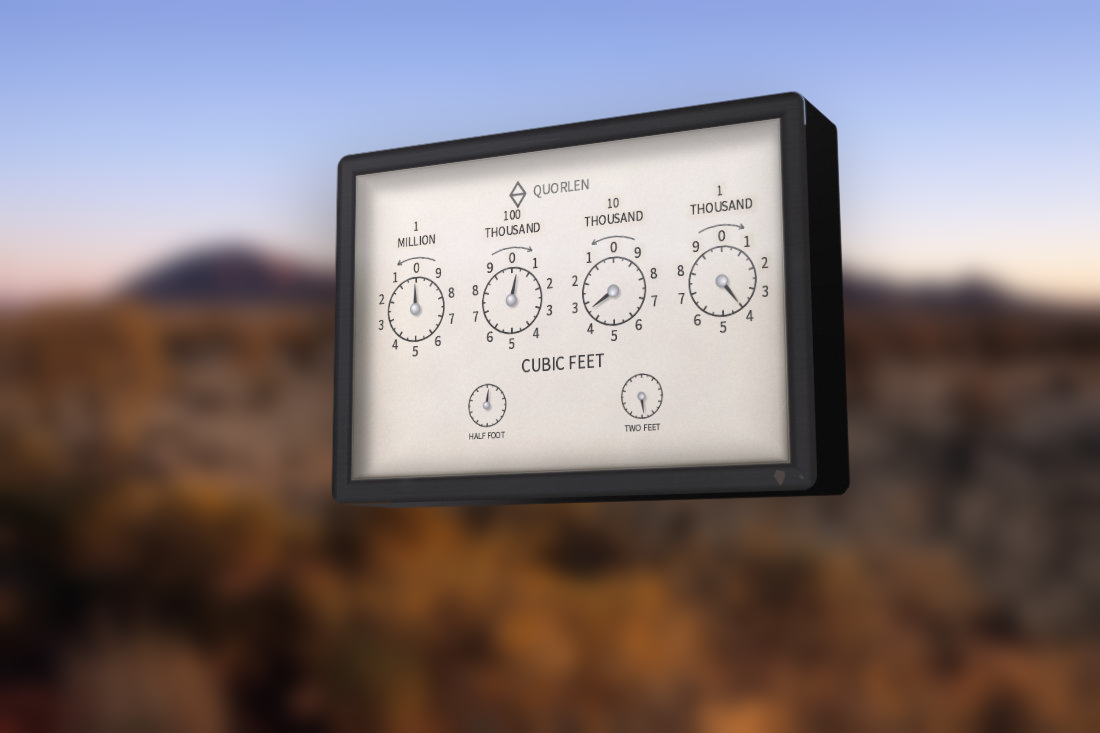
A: 3400 ft³
